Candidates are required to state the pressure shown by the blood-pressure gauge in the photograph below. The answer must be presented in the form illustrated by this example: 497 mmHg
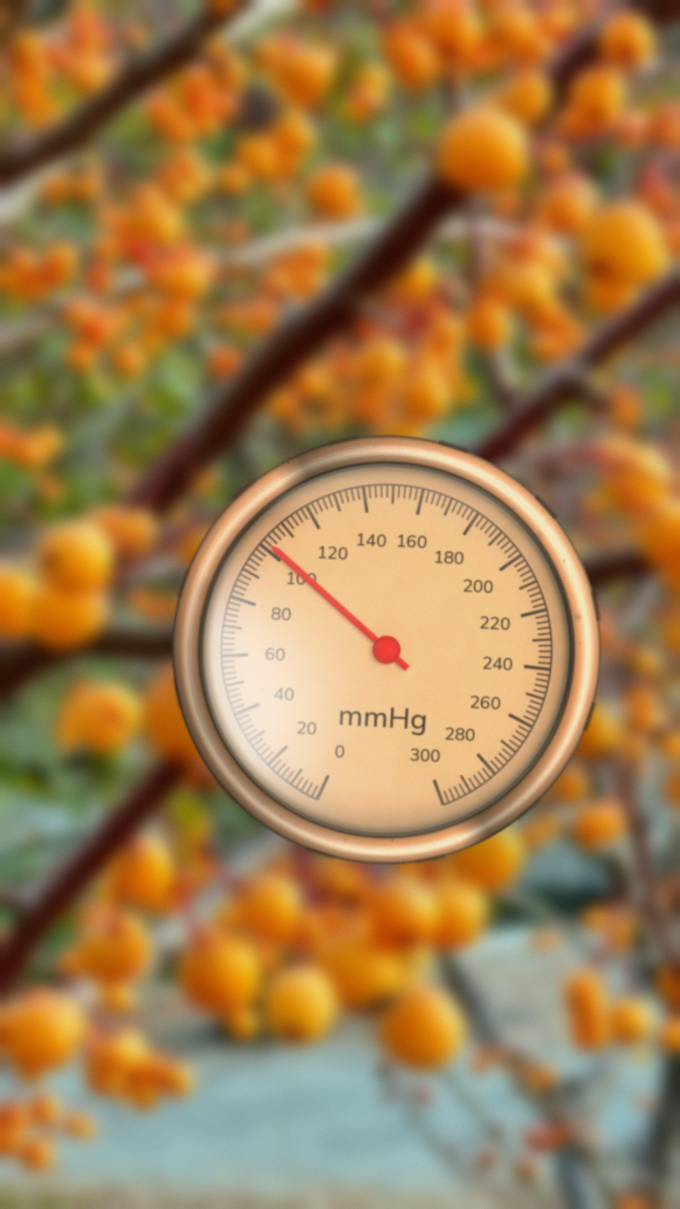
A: 102 mmHg
